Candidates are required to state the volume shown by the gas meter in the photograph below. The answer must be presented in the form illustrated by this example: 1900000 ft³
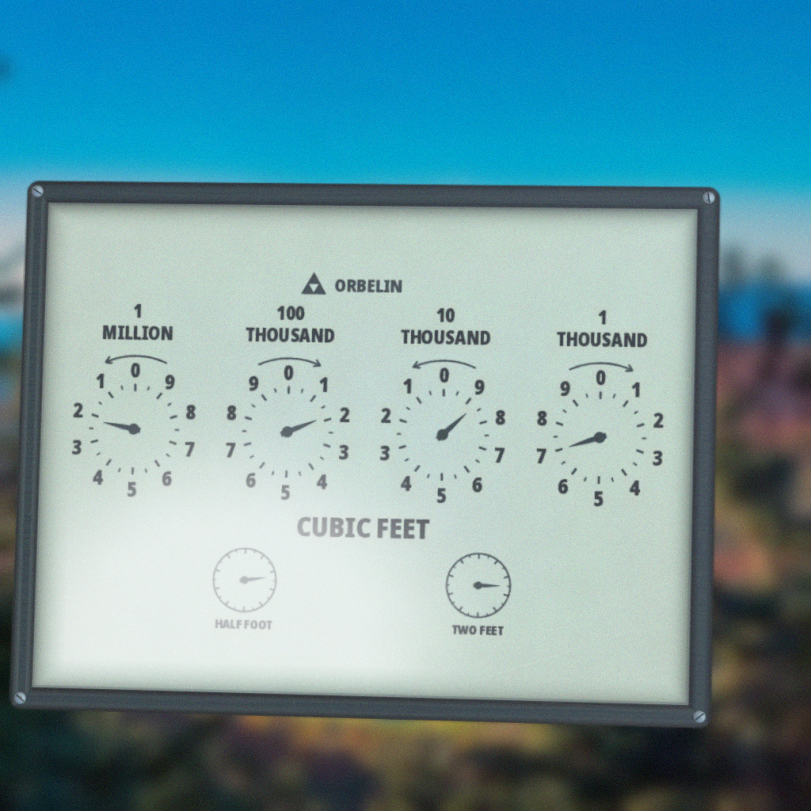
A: 218700 ft³
